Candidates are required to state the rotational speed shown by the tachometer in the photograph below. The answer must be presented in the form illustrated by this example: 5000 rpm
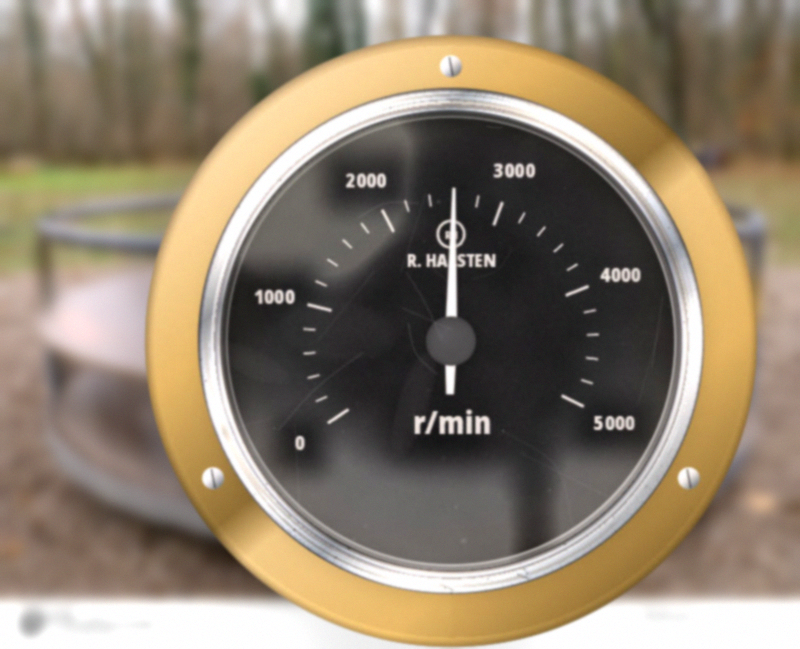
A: 2600 rpm
